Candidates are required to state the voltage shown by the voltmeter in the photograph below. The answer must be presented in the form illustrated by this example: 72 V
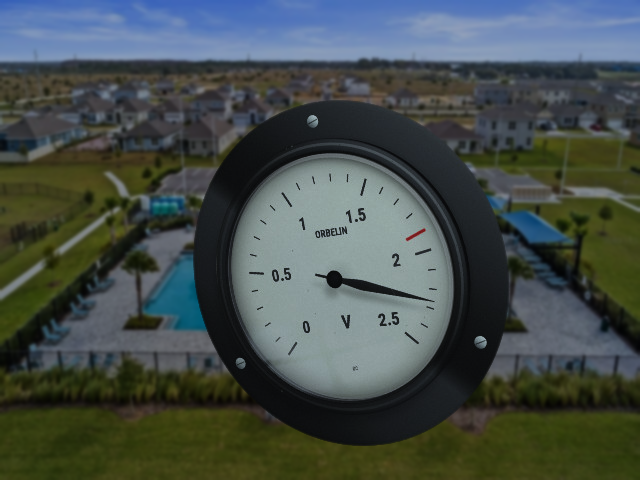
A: 2.25 V
